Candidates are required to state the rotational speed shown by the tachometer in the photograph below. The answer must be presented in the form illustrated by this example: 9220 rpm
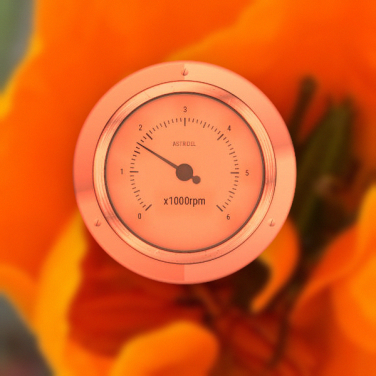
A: 1700 rpm
